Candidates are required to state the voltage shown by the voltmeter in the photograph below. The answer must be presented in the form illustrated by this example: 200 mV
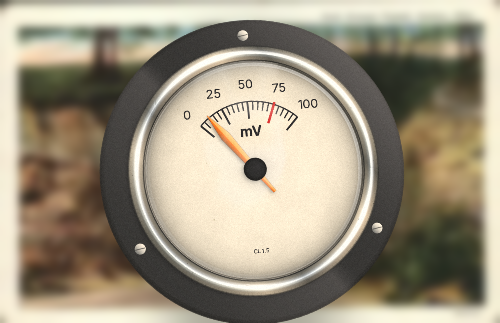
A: 10 mV
